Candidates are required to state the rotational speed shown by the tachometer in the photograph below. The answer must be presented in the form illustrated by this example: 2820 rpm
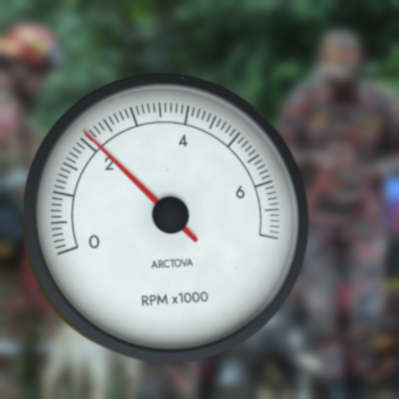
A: 2100 rpm
